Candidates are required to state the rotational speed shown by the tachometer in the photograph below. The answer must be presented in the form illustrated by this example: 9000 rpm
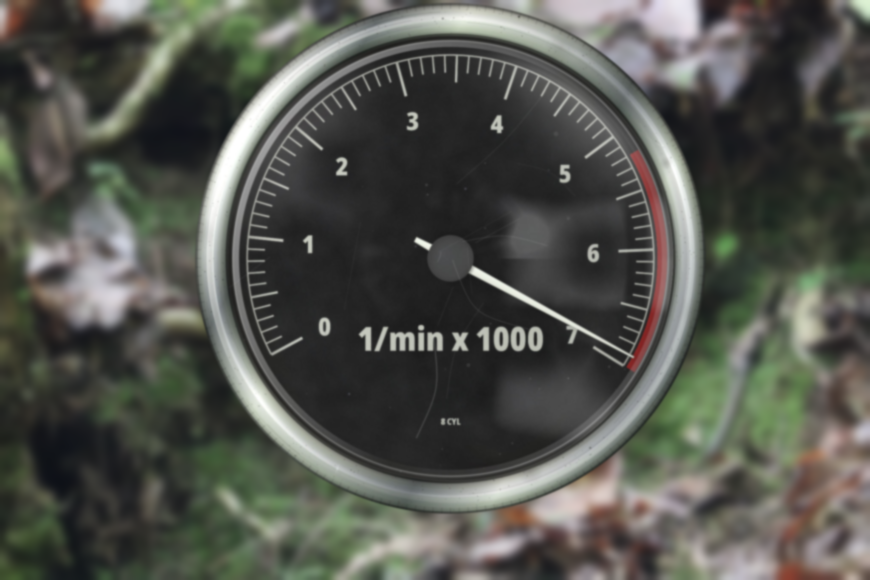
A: 6900 rpm
